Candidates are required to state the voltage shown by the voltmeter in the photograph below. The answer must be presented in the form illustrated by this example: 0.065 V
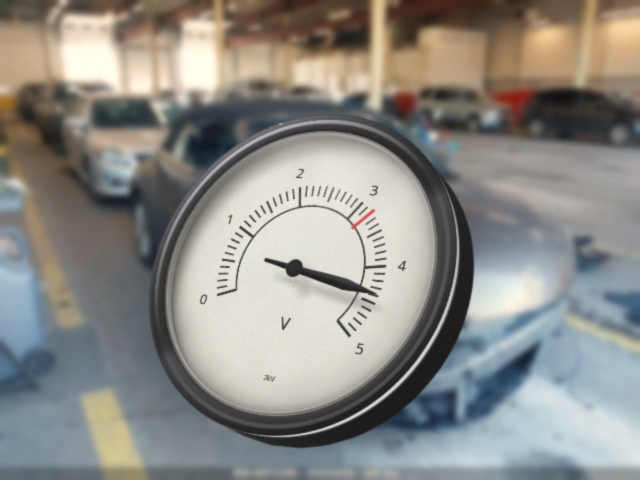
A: 4.4 V
